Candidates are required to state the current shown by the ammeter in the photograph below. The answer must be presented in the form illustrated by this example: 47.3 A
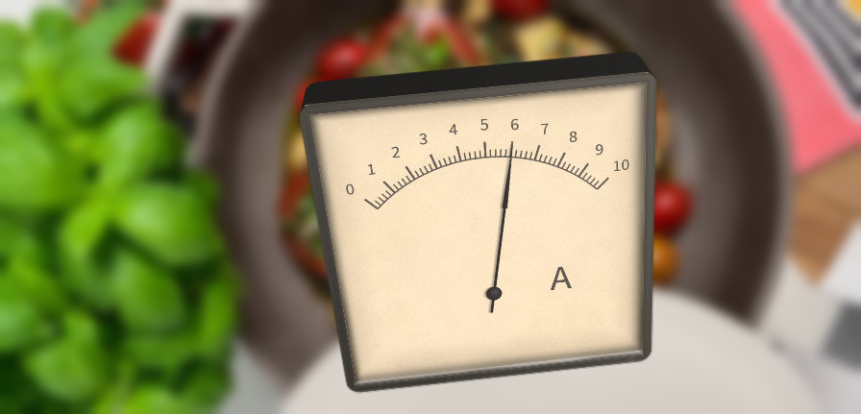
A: 6 A
